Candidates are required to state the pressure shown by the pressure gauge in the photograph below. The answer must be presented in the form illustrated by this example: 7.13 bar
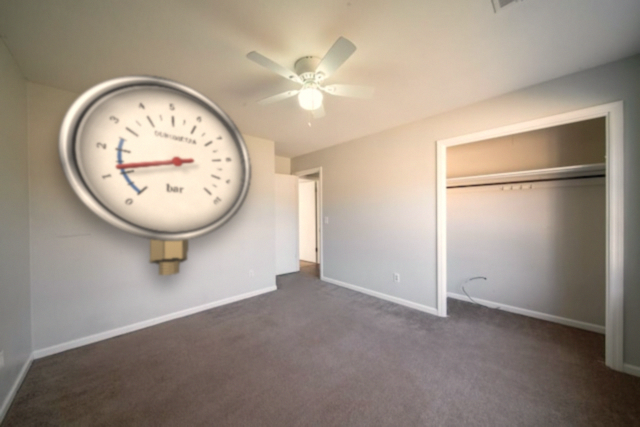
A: 1.25 bar
